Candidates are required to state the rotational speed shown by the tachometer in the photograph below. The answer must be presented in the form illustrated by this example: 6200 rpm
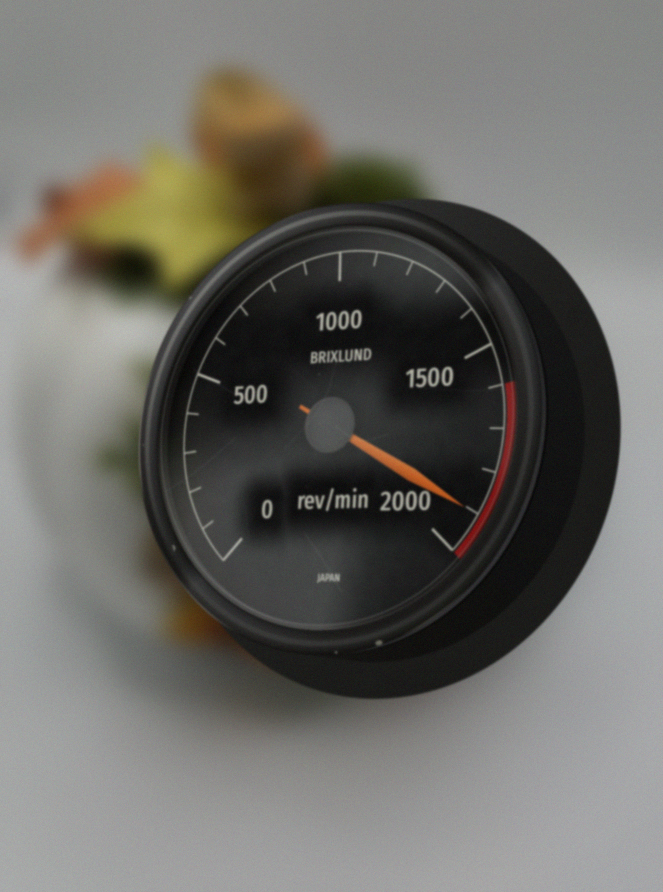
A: 1900 rpm
